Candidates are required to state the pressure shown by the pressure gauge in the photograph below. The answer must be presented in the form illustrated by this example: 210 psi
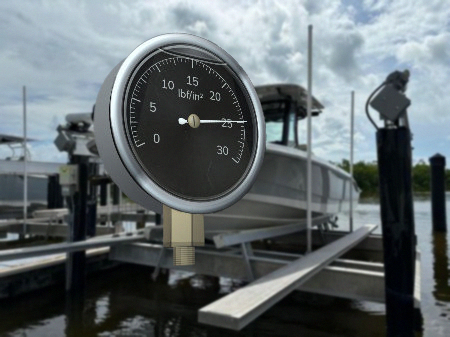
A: 25 psi
